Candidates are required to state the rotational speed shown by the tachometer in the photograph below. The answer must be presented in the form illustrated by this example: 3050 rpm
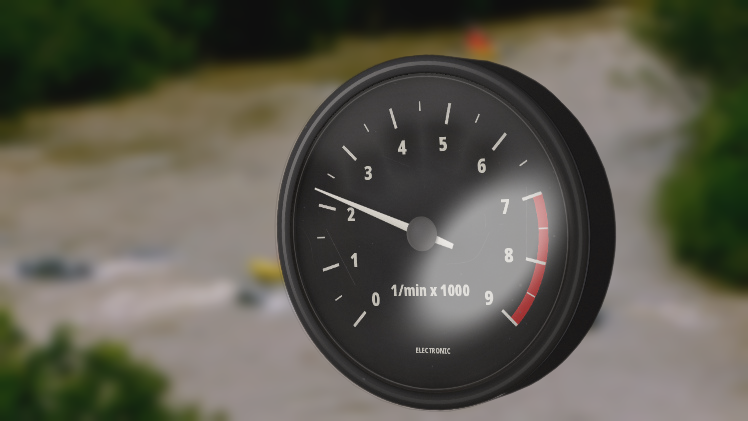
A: 2250 rpm
